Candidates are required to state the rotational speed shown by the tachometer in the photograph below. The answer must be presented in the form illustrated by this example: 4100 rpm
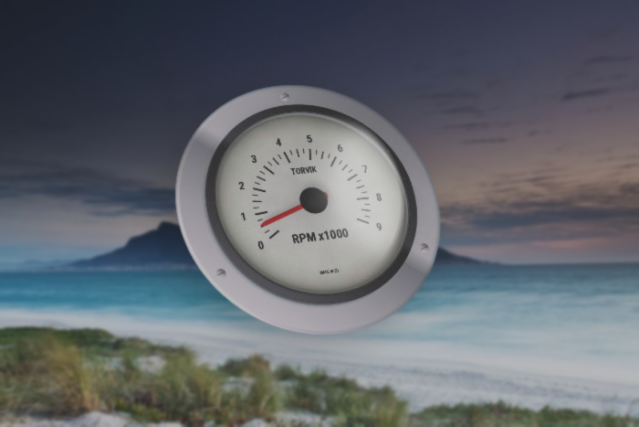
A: 500 rpm
